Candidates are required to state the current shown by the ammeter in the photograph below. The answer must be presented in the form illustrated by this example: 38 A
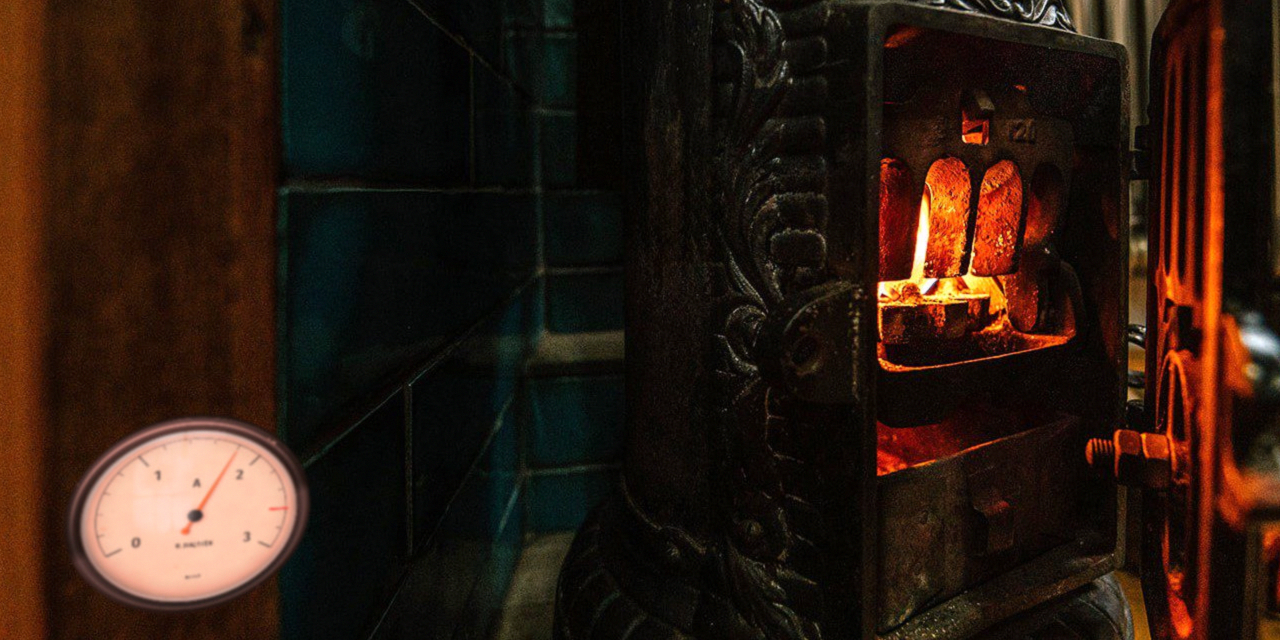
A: 1.8 A
